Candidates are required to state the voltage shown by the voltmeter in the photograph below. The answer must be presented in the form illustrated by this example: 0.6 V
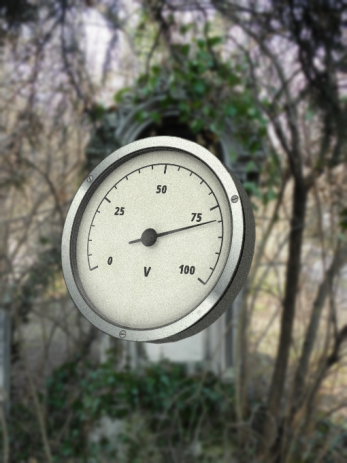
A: 80 V
